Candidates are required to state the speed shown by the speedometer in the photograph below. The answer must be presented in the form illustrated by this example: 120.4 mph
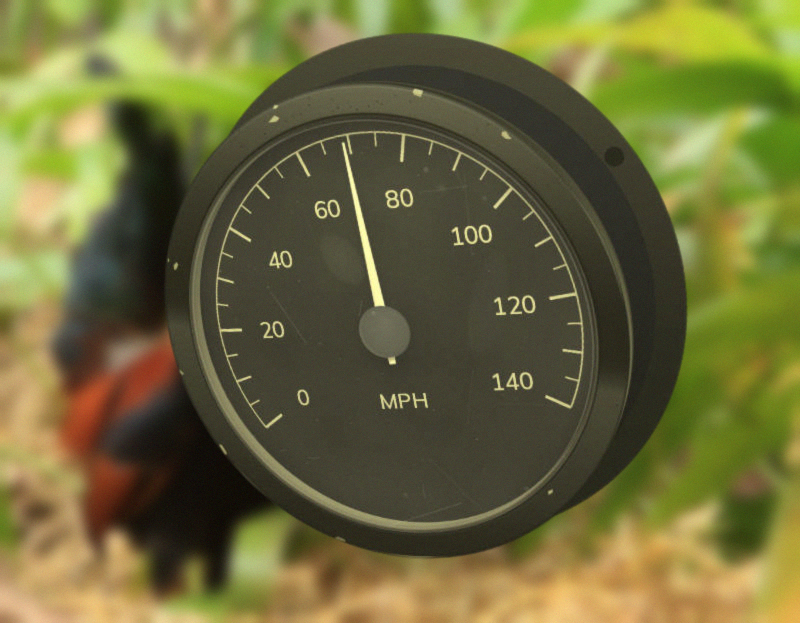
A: 70 mph
